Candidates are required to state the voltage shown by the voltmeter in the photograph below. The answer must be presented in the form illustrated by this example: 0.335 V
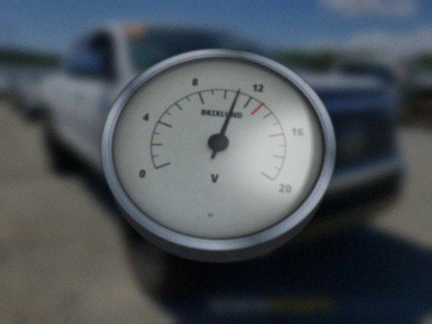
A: 11 V
